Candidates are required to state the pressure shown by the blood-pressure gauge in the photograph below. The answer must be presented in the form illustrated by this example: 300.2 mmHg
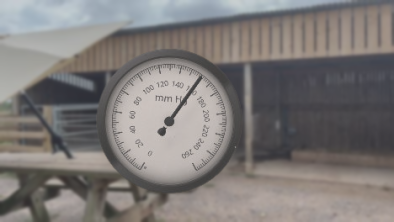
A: 160 mmHg
